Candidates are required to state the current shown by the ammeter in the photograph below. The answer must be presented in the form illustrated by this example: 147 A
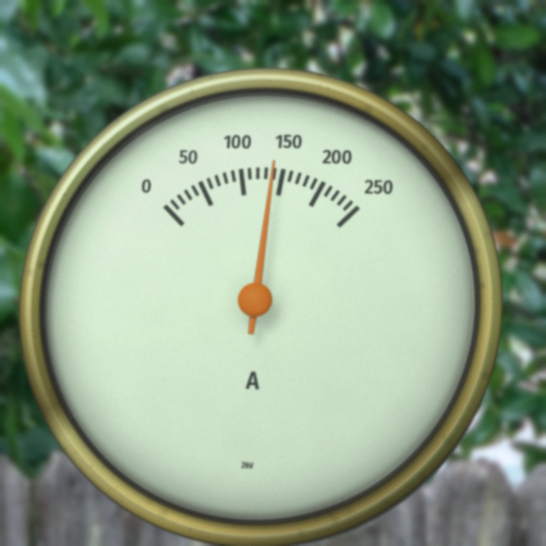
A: 140 A
